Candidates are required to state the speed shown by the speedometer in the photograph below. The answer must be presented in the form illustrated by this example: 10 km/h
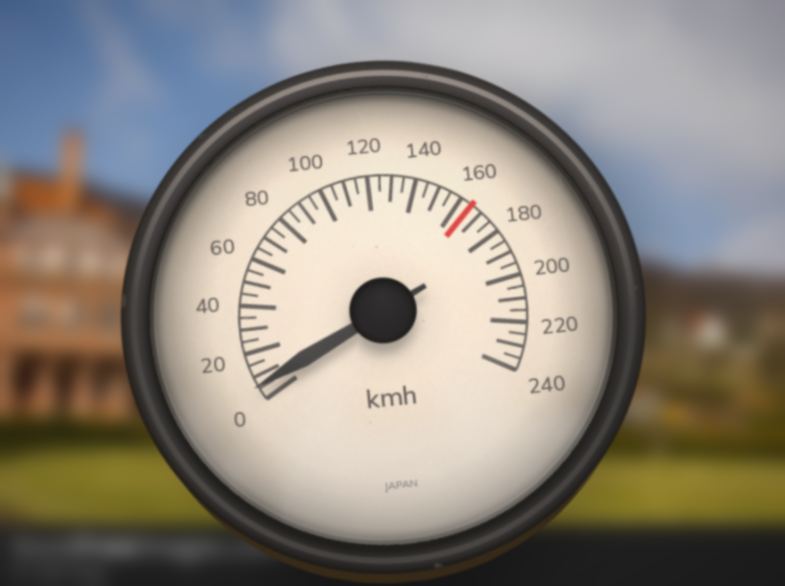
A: 5 km/h
